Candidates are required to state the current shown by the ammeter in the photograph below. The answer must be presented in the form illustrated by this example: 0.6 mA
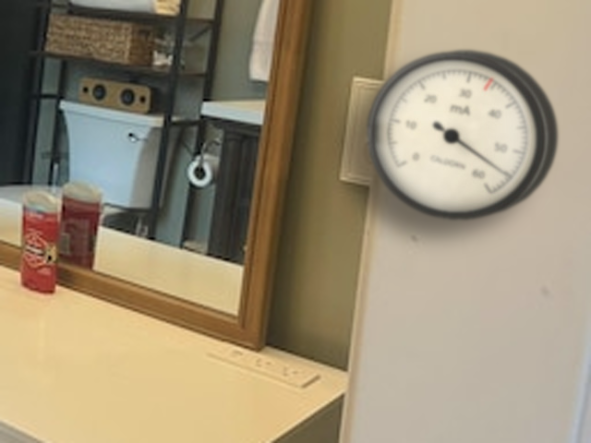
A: 55 mA
